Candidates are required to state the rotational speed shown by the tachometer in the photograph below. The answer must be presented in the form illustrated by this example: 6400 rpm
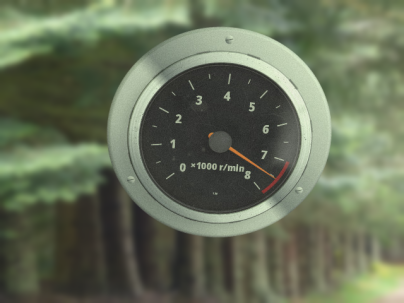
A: 7500 rpm
